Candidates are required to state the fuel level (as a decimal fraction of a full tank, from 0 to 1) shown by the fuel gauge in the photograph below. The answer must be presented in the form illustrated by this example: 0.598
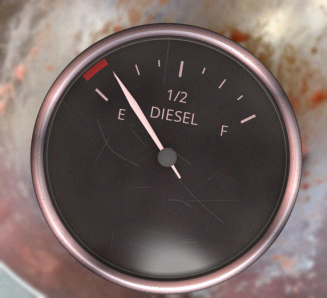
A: 0.125
